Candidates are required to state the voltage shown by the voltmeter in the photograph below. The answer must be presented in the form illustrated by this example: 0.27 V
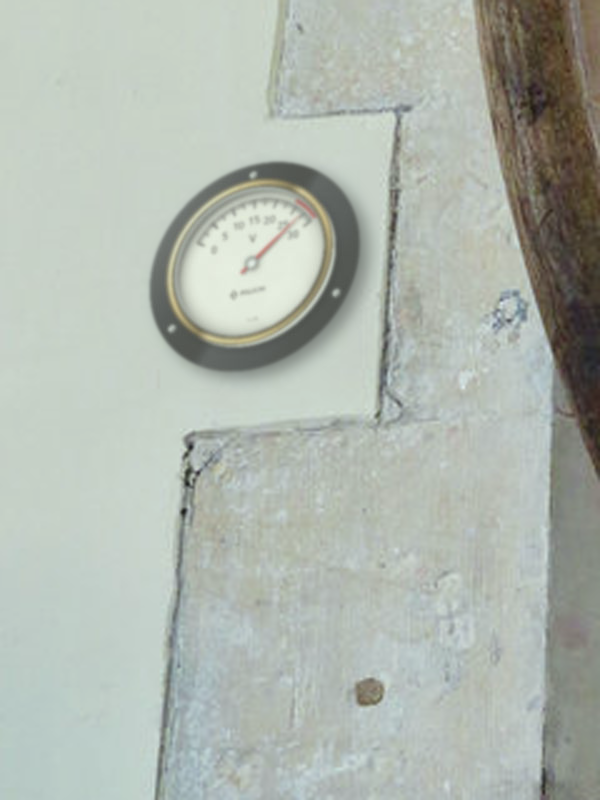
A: 27.5 V
